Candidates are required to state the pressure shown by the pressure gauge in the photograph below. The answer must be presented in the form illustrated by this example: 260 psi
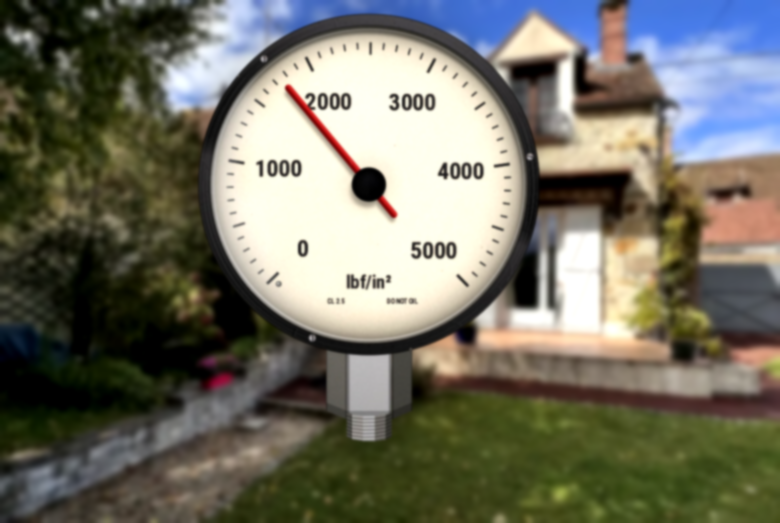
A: 1750 psi
